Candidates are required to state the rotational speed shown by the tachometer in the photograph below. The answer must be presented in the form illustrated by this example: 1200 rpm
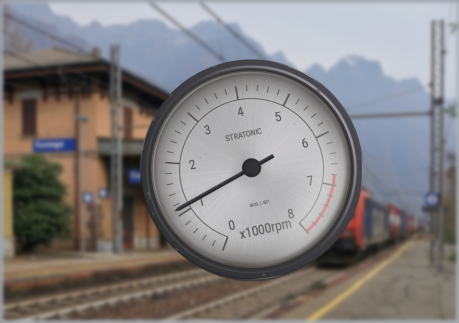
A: 1100 rpm
